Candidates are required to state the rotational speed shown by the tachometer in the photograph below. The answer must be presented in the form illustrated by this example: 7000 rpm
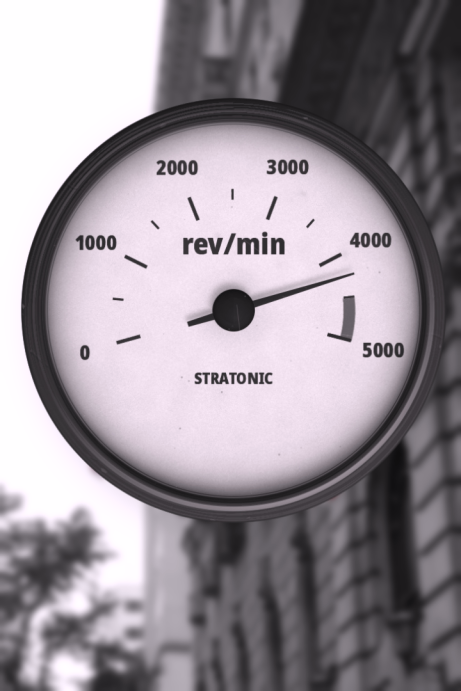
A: 4250 rpm
